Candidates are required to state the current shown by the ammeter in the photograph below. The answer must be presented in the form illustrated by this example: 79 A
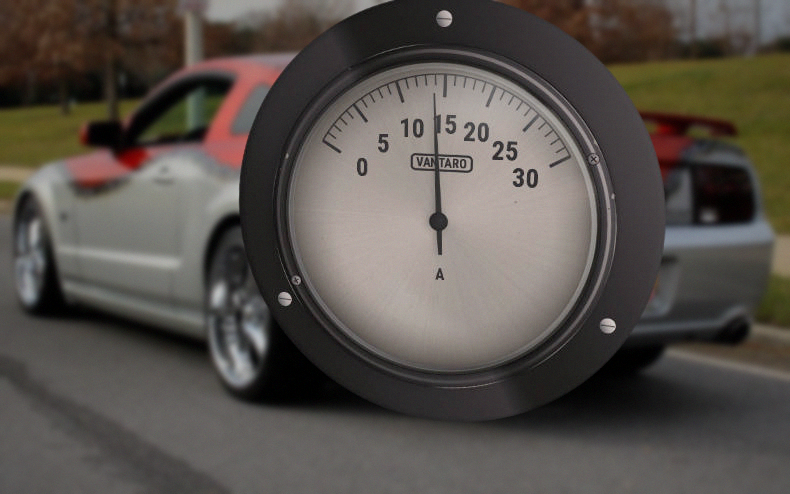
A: 14 A
